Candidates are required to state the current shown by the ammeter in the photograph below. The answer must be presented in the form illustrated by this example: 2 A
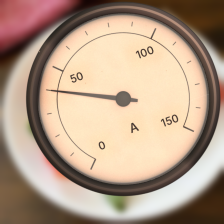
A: 40 A
